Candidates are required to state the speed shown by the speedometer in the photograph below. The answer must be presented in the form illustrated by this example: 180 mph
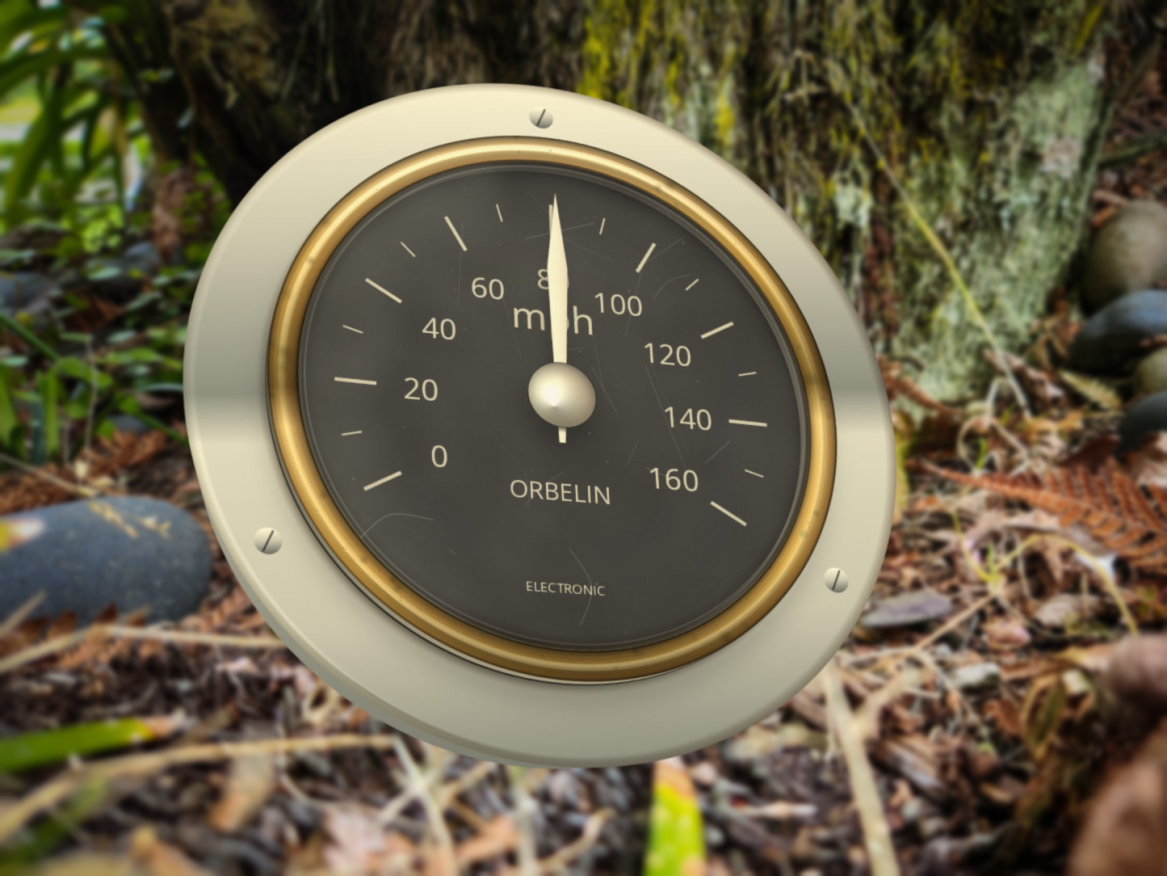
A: 80 mph
